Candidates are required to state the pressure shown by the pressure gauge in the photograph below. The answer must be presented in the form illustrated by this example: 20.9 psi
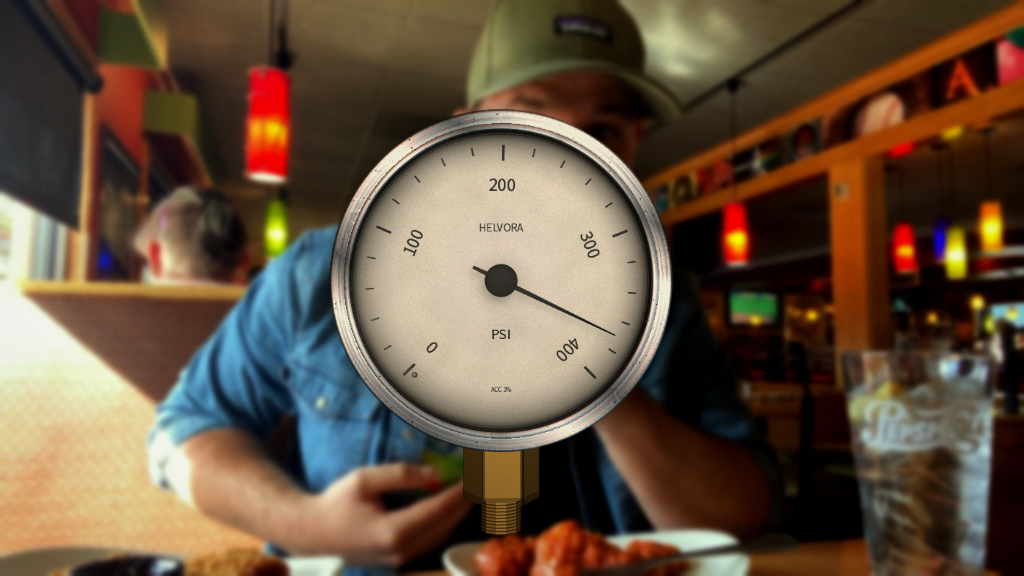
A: 370 psi
